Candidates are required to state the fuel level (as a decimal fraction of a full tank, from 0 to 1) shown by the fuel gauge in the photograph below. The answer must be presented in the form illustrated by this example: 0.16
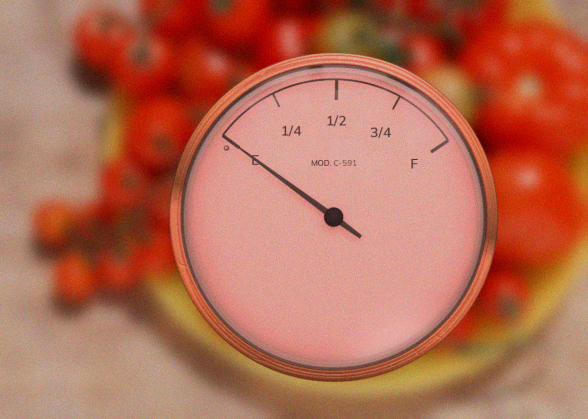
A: 0
